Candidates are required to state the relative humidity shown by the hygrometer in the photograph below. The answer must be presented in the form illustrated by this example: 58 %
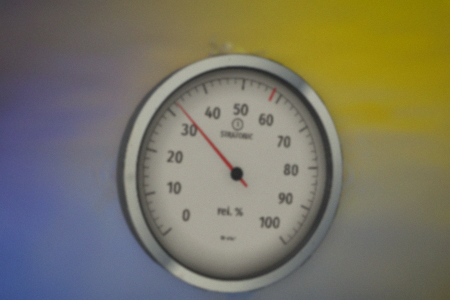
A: 32 %
